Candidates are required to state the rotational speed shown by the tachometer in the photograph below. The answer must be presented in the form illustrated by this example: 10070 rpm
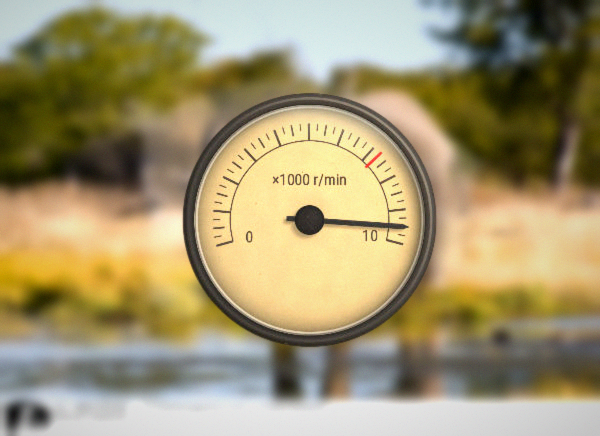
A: 9500 rpm
